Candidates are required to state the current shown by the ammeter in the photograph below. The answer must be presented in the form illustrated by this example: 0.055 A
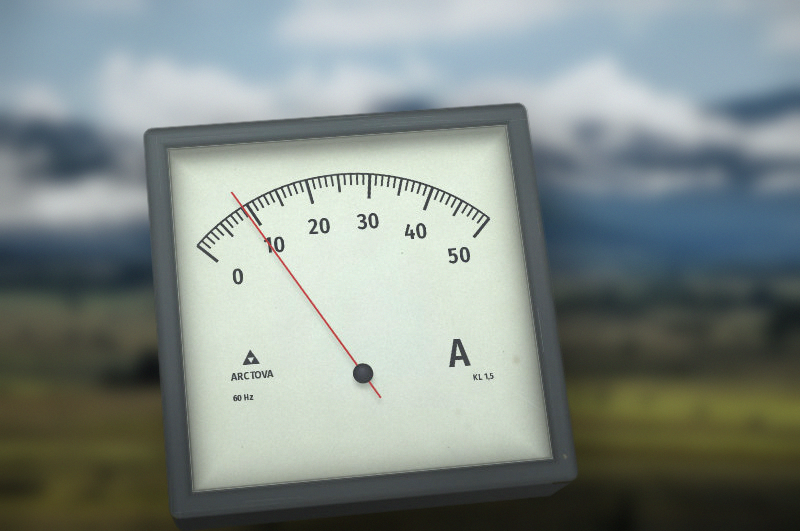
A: 9 A
